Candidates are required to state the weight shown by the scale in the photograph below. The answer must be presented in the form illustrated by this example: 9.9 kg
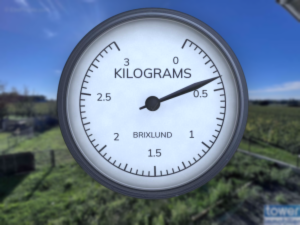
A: 0.4 kg
